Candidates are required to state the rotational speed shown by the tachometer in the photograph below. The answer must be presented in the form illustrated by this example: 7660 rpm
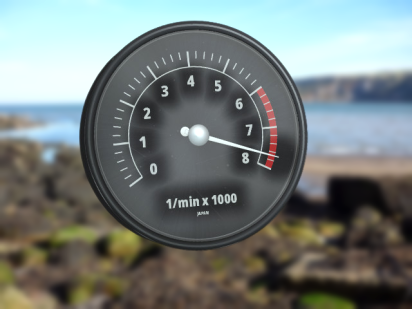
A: 7700 rpm
